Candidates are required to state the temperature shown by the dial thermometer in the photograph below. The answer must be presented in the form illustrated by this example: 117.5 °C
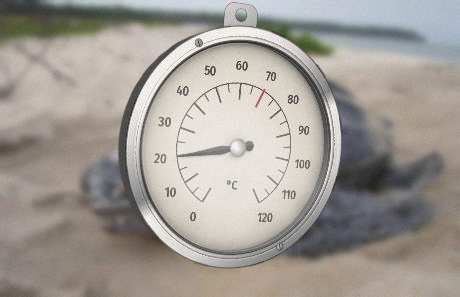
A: 20 °C
